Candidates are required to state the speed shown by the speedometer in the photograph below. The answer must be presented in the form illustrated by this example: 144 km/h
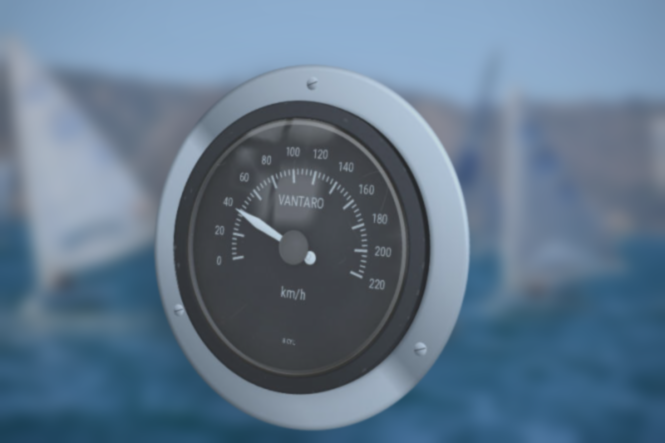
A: 40 km/h
